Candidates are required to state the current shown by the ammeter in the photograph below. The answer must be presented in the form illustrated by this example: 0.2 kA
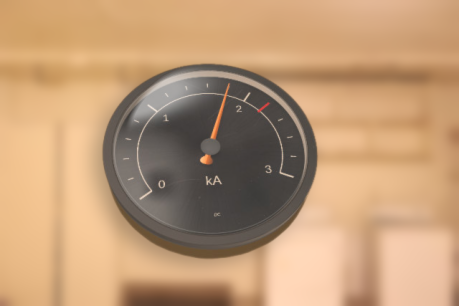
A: 1.8 kA
